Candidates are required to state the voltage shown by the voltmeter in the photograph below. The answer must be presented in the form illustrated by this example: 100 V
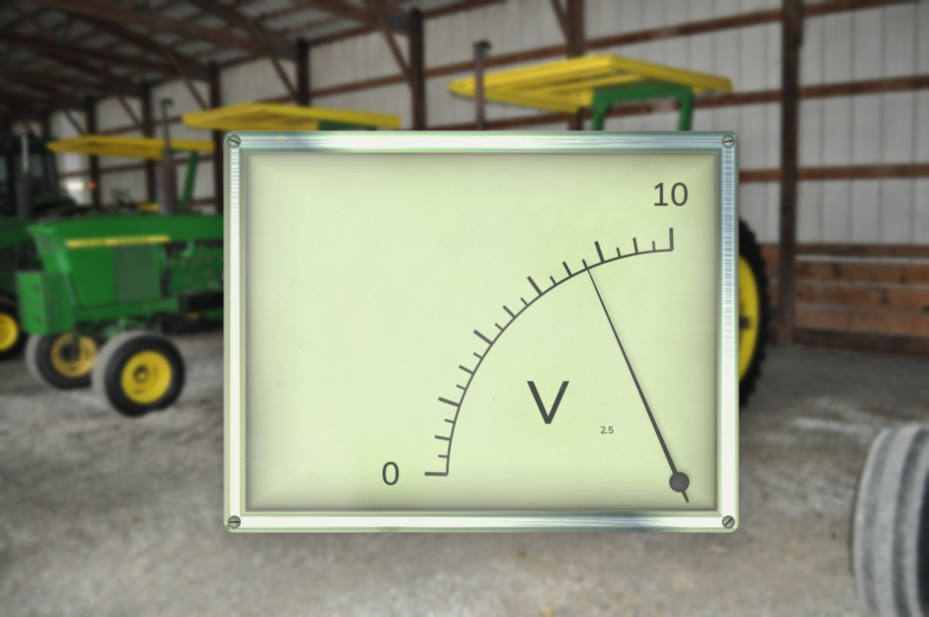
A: 7.5 V
